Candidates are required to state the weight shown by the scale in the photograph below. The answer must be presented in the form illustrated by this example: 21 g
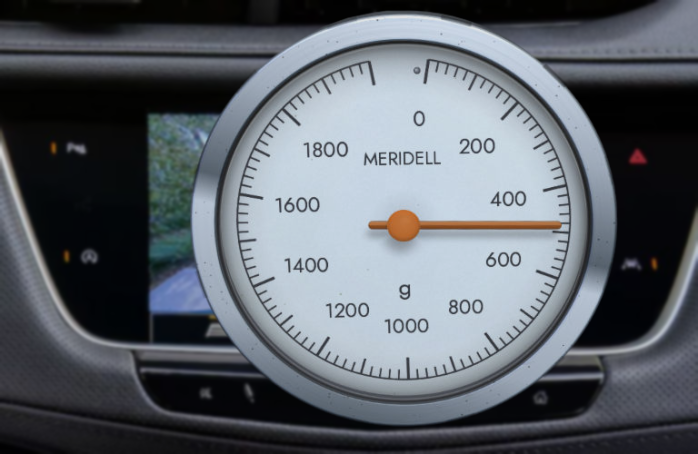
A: 480 g
